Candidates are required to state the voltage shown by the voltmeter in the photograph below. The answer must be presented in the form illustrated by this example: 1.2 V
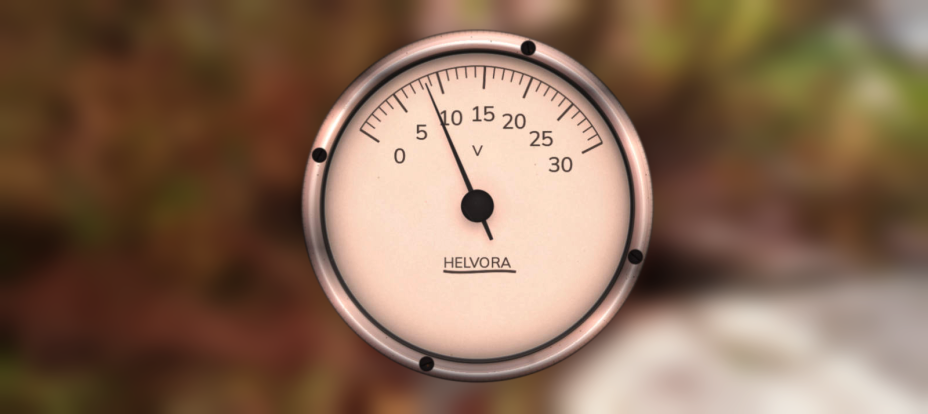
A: 8.5 V
